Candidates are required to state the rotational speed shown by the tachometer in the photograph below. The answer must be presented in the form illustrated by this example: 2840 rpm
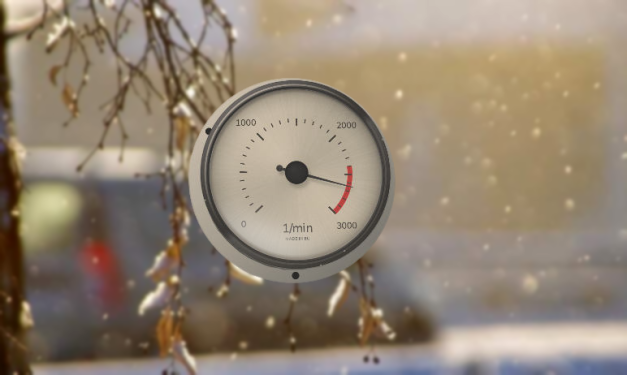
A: 2650 rpm
